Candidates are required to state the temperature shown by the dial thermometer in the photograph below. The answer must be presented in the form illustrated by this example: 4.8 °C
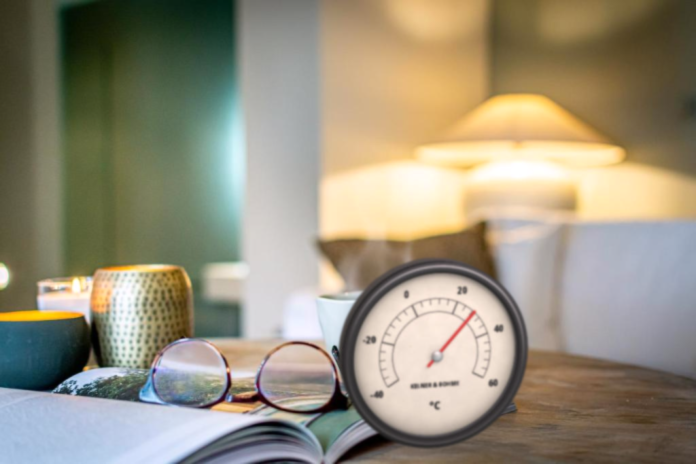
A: 28 °C
